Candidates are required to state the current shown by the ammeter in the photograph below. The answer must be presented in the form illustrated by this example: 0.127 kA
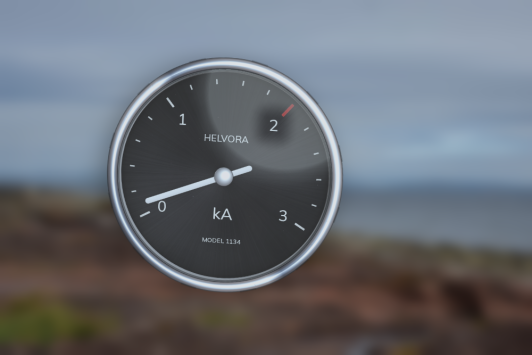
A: 0.1 kA
